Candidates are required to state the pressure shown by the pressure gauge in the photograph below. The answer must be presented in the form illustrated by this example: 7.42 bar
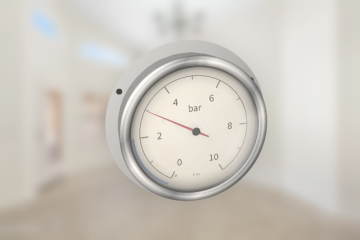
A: 3 bar
